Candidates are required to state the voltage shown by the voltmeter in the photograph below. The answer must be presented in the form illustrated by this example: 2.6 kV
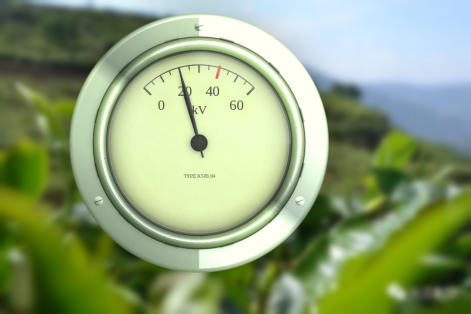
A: 20 kV
